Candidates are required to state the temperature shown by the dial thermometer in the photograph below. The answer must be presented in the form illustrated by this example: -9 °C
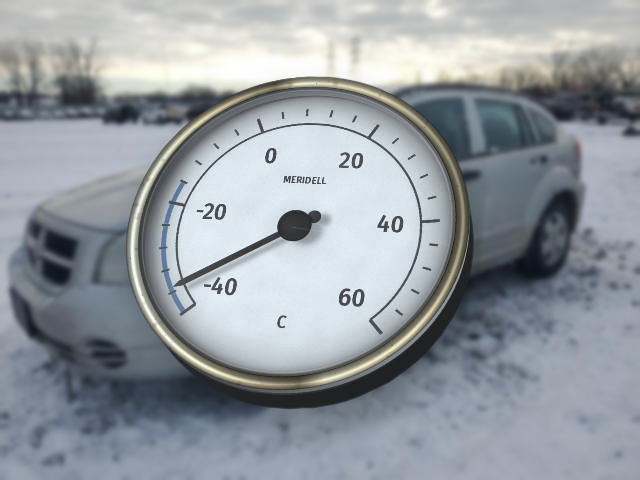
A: -36 °C
